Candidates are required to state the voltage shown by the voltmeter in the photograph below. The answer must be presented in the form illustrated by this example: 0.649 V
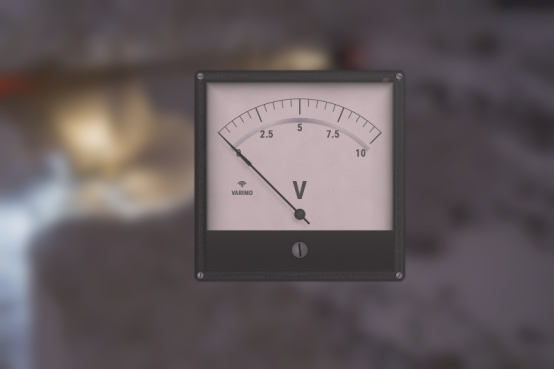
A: 0 V
